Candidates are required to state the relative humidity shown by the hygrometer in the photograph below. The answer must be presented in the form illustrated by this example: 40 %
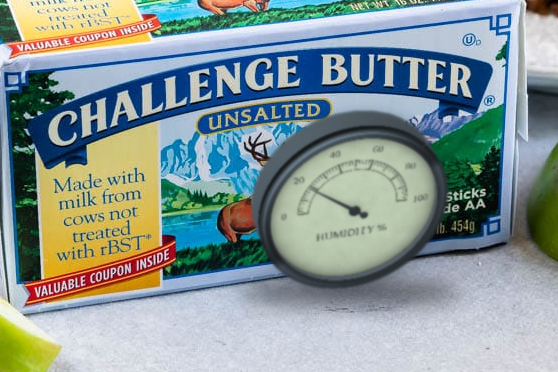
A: 20 %
